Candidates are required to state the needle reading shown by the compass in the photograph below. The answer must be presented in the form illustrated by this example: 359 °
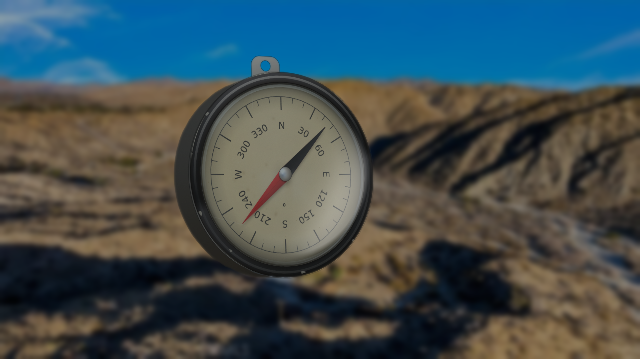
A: 225 °
